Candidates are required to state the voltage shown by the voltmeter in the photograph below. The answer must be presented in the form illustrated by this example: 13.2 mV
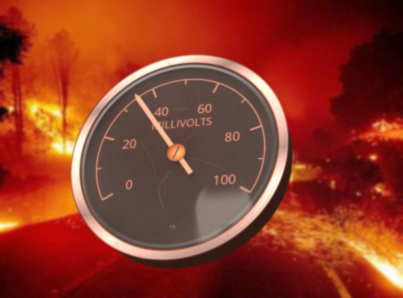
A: 35 mV
